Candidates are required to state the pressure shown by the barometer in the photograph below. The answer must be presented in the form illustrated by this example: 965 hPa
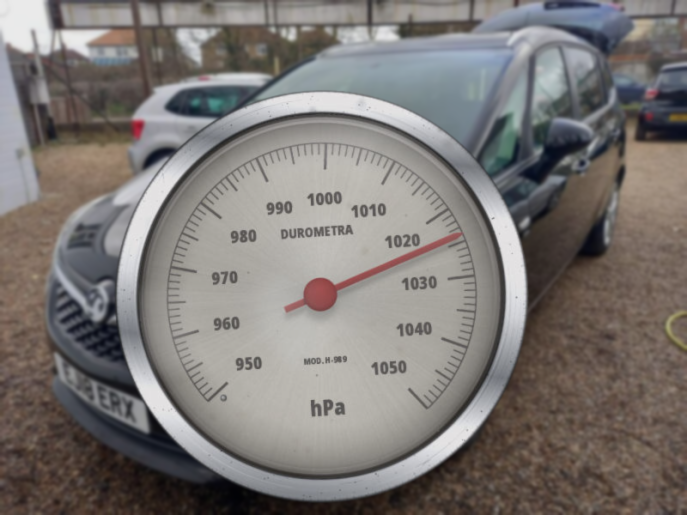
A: 1024 hPa
